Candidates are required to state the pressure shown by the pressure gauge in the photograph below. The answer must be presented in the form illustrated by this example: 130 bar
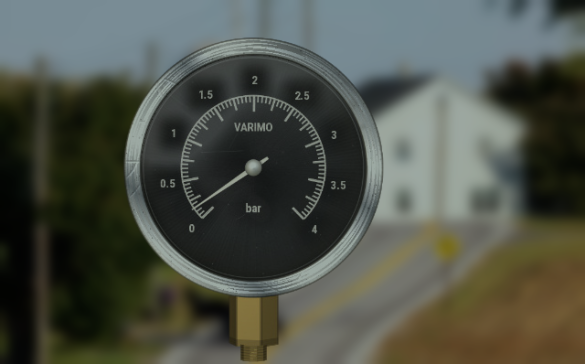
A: 0.15 bar
